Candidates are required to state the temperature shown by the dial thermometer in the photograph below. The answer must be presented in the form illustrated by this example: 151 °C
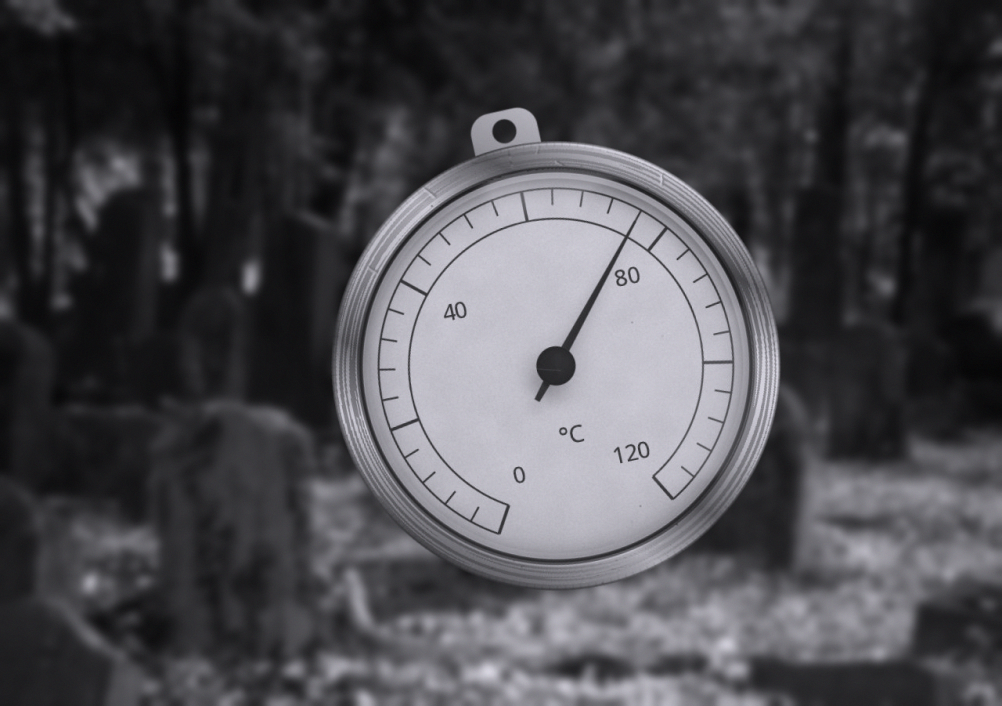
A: 76 °C
